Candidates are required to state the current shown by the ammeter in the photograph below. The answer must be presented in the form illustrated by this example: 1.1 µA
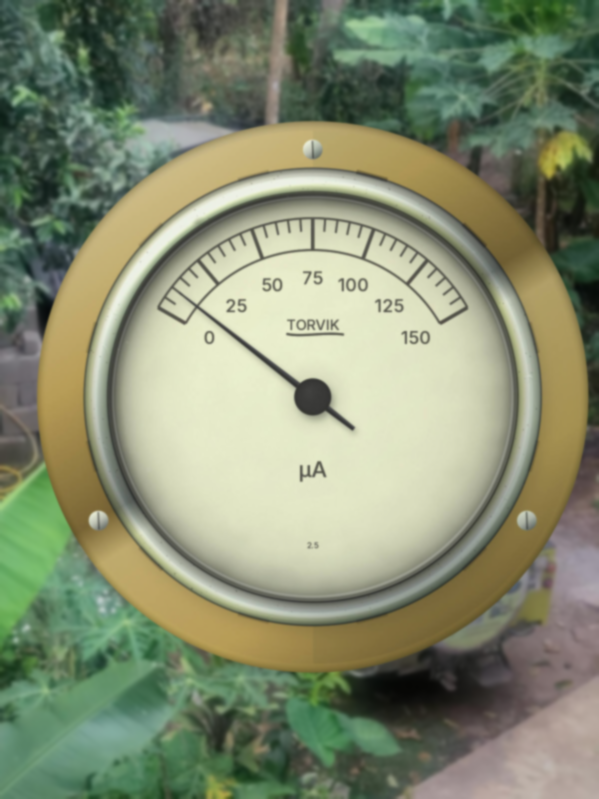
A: 10 µA
